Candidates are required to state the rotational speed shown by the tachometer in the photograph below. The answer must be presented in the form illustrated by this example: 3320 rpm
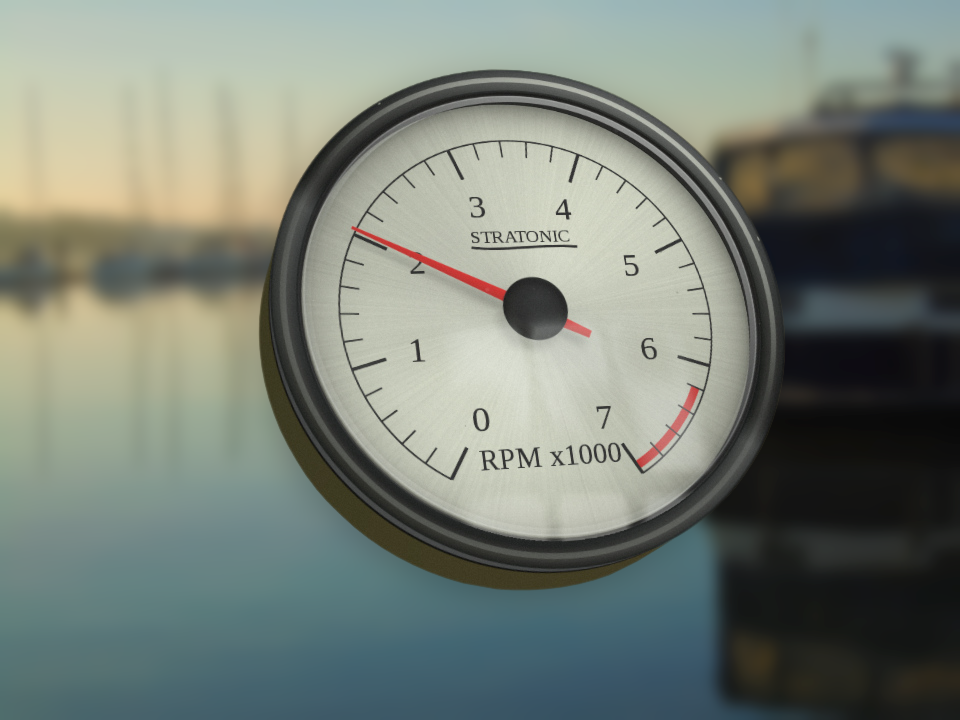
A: 2000 rpm
